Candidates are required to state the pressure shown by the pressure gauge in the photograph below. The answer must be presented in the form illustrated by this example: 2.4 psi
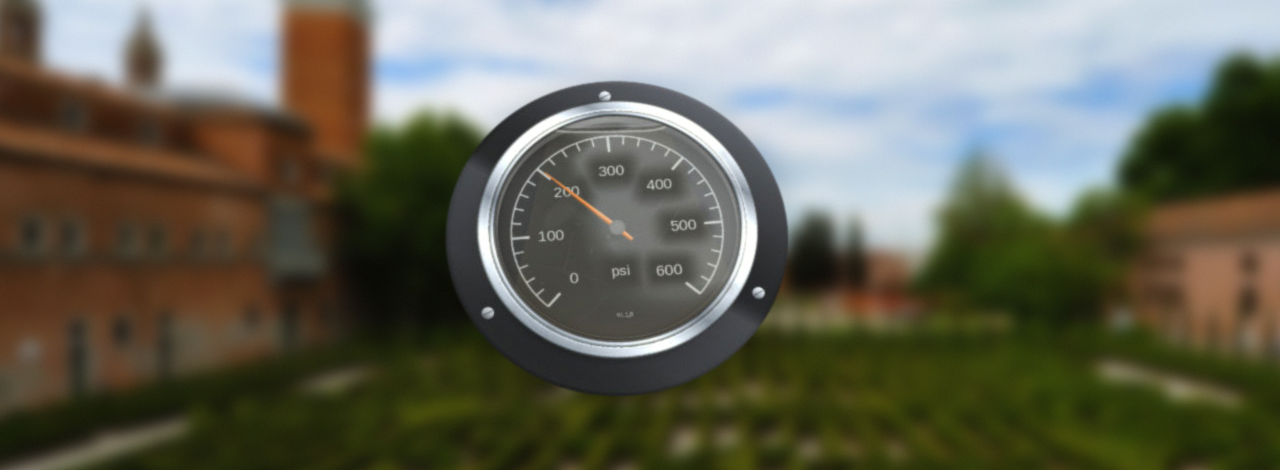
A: 200 psi
